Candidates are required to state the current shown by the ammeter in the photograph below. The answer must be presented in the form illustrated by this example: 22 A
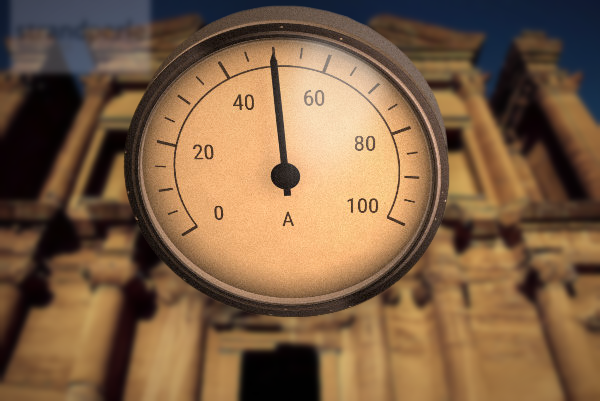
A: 50 A
